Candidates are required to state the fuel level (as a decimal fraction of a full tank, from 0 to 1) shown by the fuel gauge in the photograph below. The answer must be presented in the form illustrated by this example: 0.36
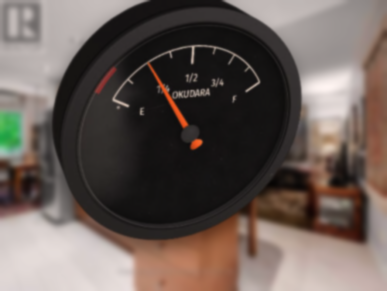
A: 0.25
